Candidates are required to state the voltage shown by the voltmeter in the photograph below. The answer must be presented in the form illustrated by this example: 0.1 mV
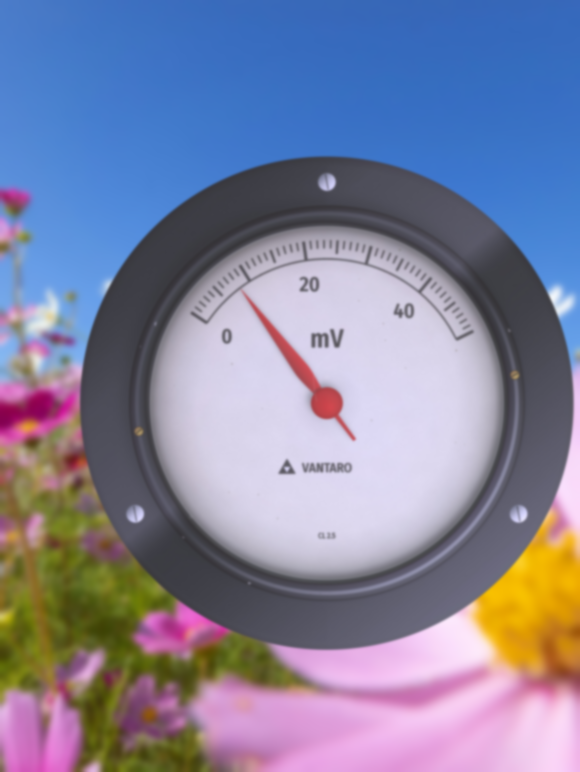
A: 8 mV
